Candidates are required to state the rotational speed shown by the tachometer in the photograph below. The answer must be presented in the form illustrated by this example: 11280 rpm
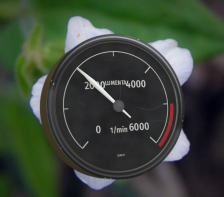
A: 2000 rpm
